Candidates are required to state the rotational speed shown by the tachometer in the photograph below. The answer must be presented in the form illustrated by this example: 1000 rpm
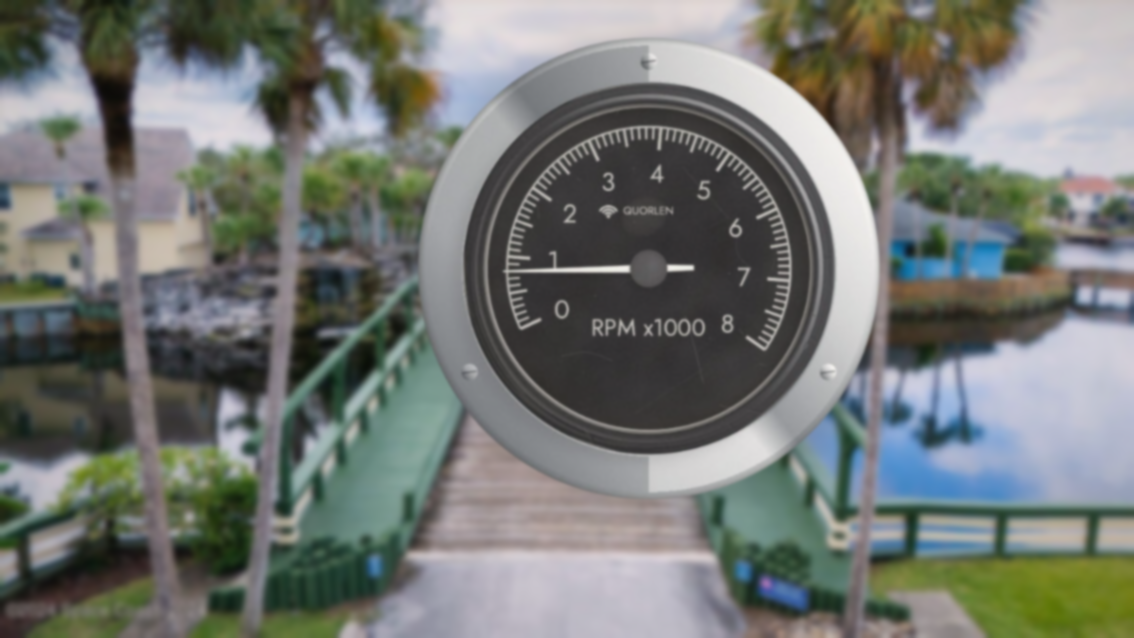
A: 800 rpm
